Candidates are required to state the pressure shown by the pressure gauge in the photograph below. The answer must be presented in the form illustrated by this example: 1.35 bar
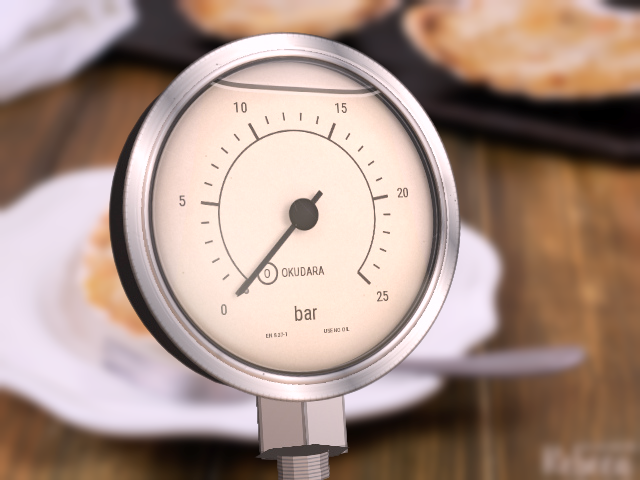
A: 0 bar
